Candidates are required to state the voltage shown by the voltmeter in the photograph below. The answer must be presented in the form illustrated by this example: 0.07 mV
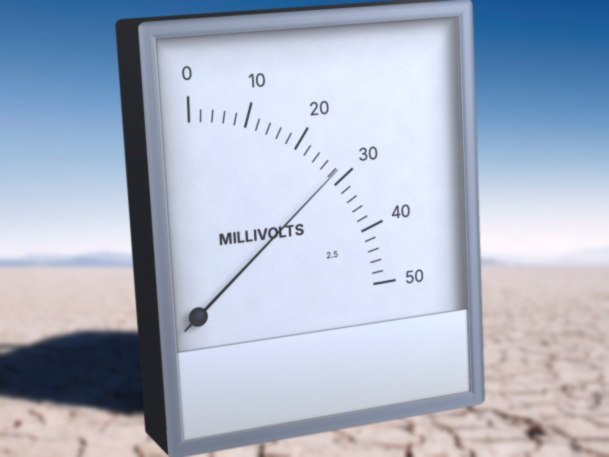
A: 28 mV
